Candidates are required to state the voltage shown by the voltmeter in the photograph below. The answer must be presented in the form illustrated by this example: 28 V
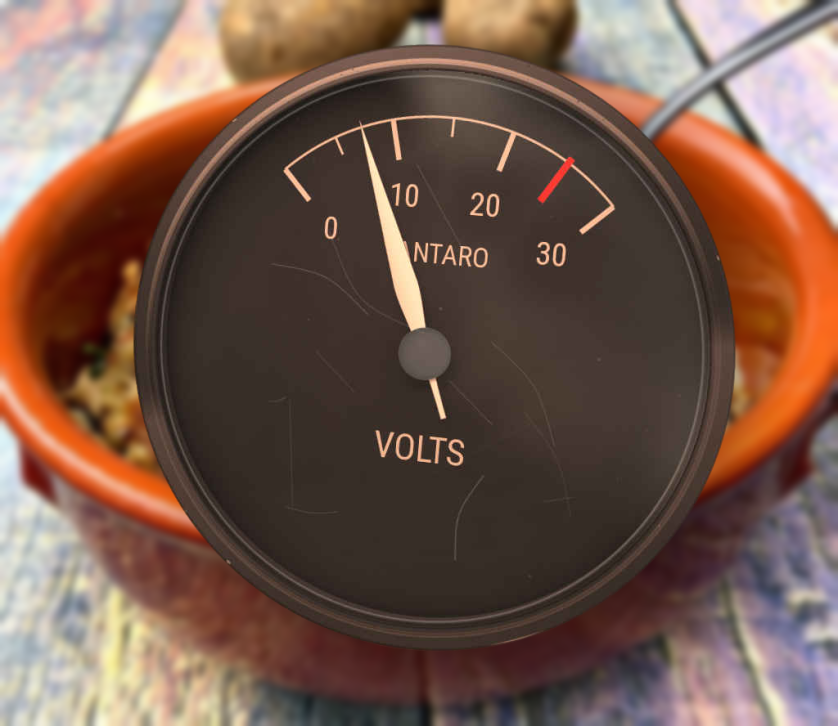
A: 7.5 V
